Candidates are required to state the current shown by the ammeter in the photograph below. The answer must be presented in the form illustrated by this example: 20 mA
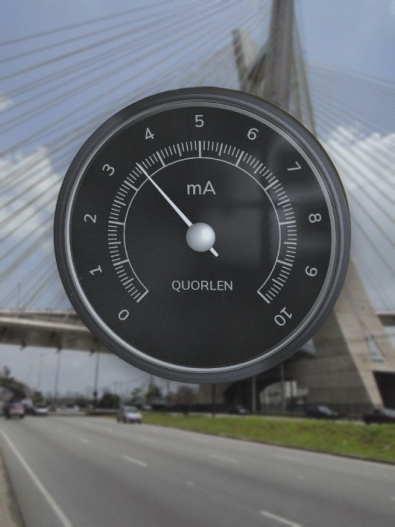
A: 3.5 mA
